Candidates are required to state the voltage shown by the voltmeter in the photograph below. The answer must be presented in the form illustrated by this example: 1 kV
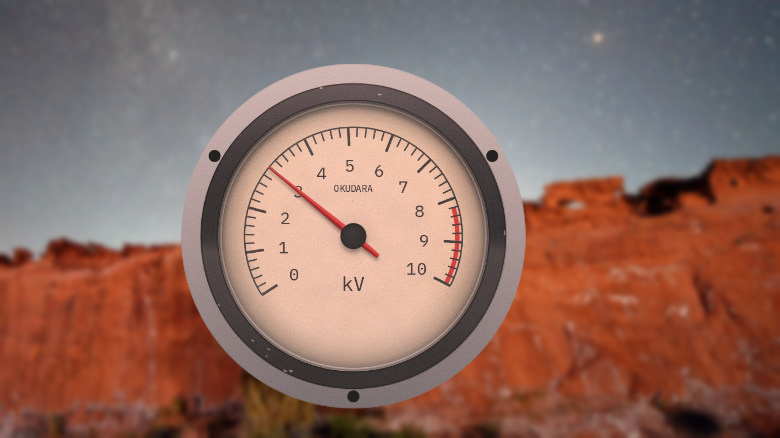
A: 3 kV
